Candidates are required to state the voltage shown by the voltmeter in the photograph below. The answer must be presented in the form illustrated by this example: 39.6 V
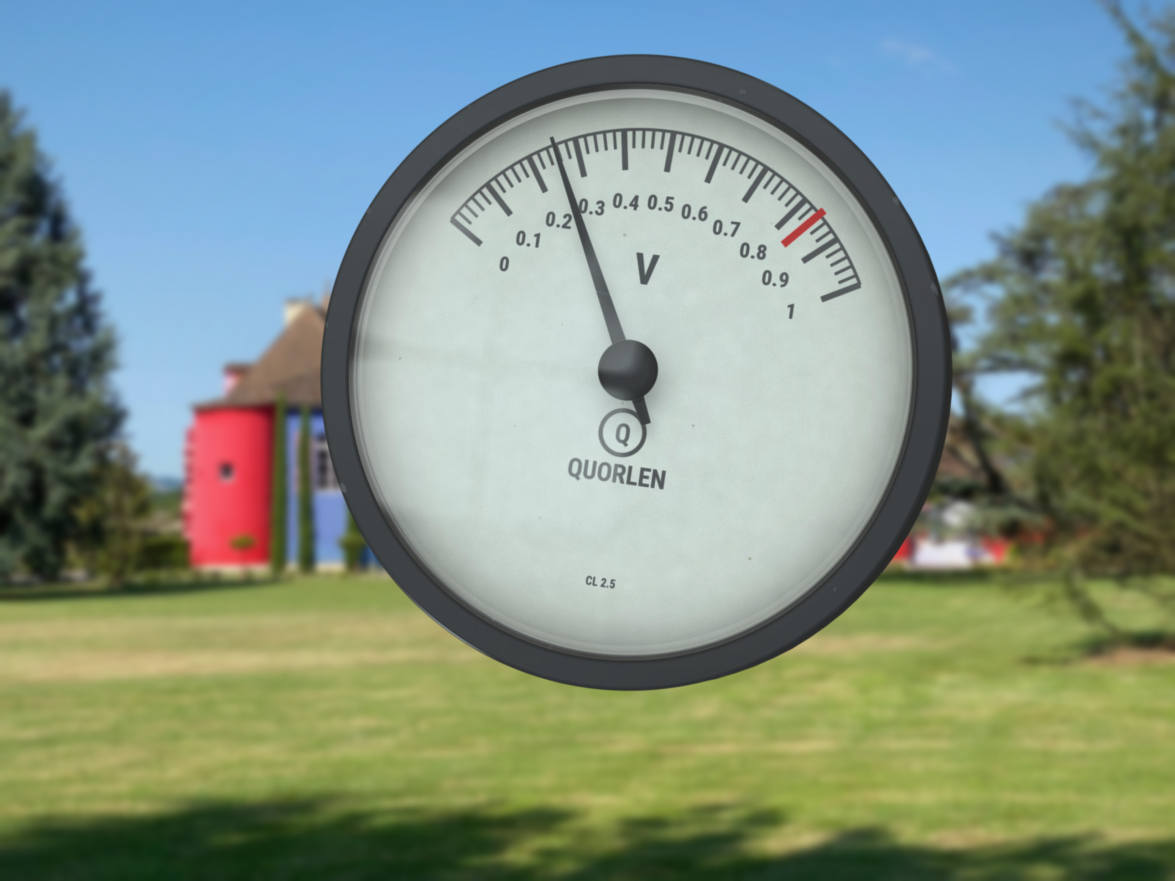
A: 0.26 V
